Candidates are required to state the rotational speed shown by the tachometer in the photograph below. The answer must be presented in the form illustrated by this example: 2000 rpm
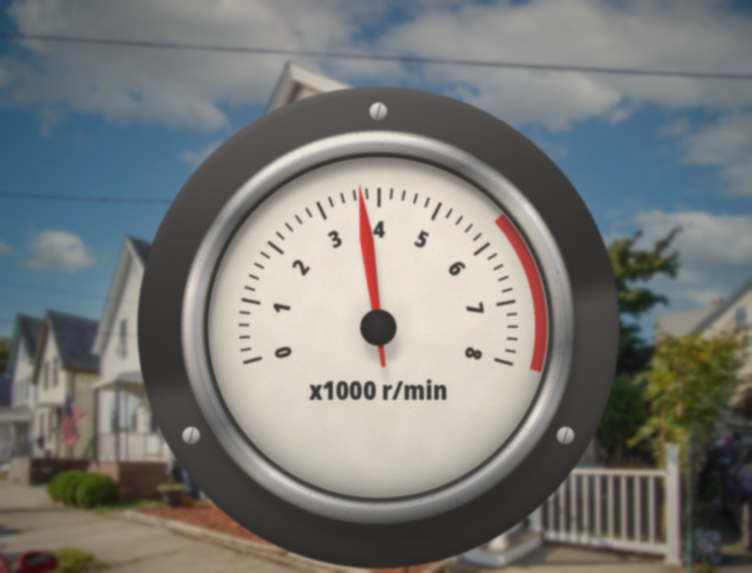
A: 3700 rpm
